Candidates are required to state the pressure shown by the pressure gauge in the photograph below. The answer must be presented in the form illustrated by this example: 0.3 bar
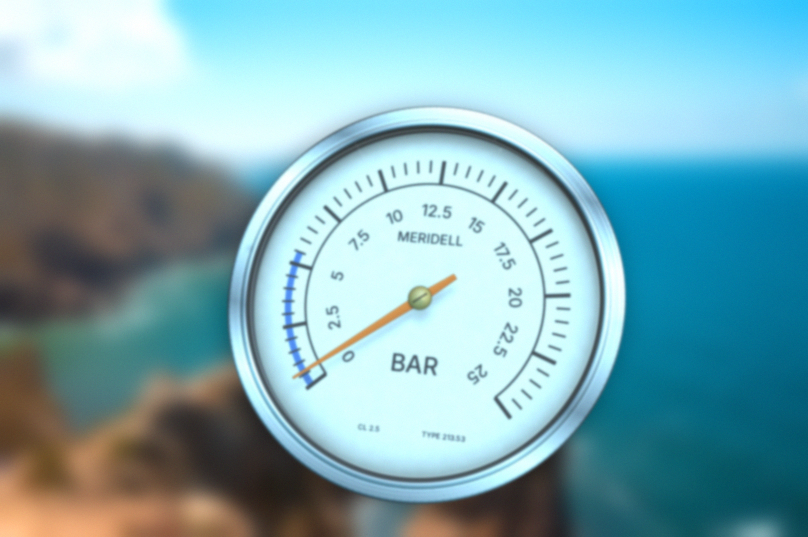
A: 0.5 bar
